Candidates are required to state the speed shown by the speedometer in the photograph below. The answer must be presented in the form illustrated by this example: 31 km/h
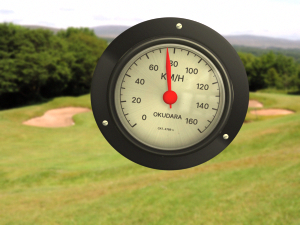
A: 75 km/h
